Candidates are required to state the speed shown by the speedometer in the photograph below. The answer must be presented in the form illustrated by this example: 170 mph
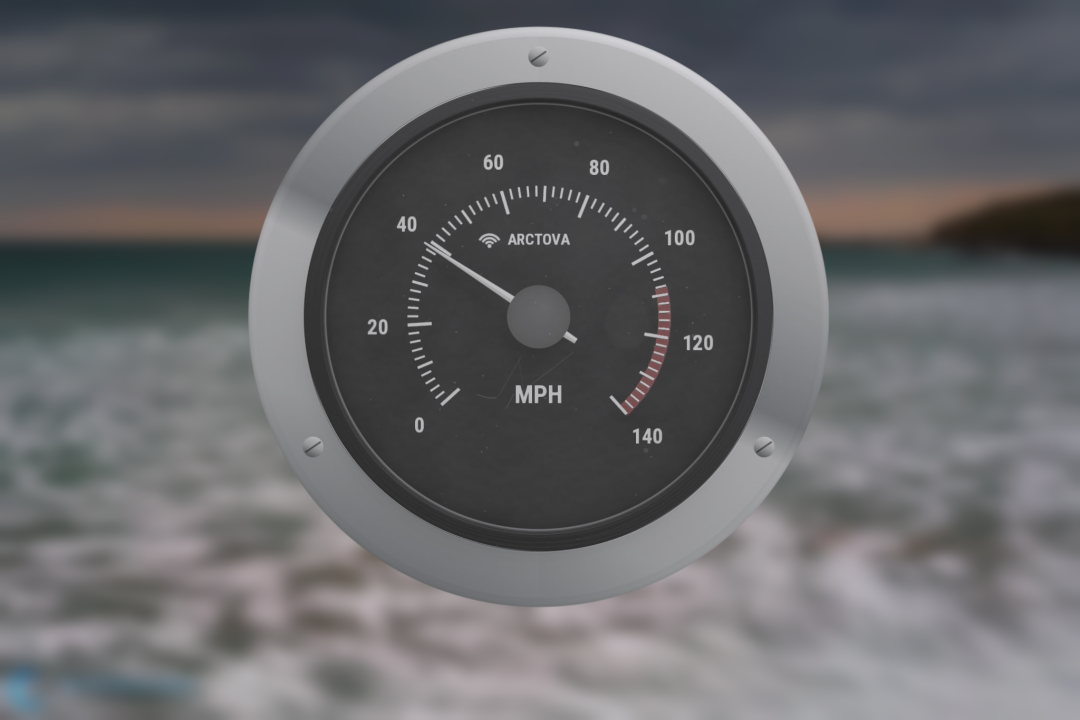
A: 39 mph
